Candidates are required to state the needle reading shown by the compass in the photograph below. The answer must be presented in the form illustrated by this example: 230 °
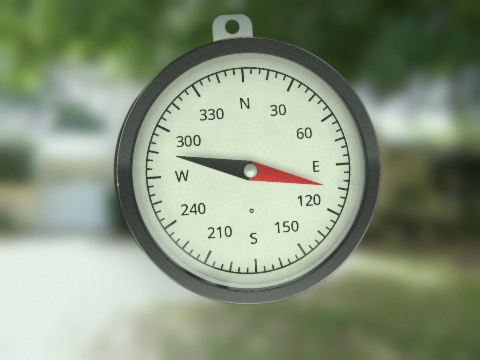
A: 105 °
